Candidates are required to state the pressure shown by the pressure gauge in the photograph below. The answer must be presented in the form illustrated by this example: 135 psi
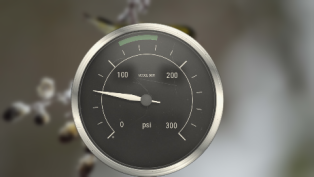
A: 60 psi
